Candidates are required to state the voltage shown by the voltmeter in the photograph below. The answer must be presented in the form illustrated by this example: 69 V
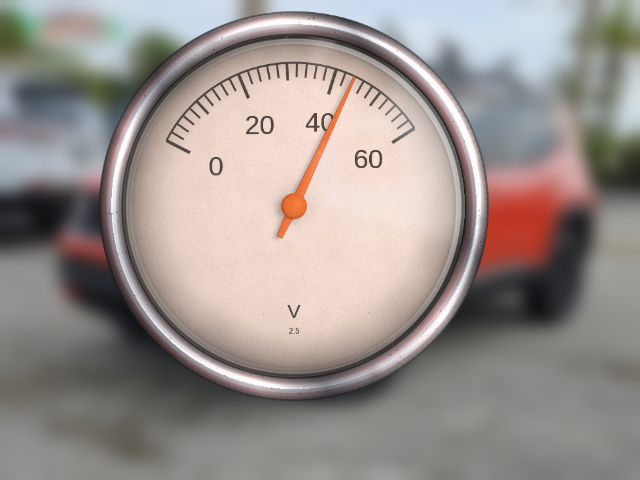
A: 44 V
